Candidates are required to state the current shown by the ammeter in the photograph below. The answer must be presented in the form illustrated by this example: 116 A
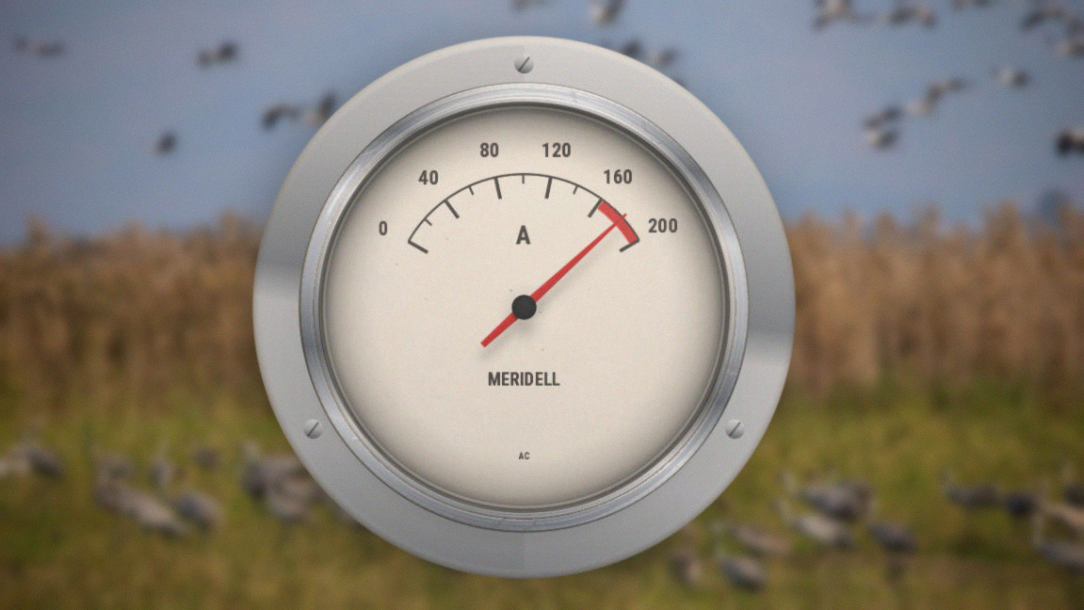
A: 180 A
